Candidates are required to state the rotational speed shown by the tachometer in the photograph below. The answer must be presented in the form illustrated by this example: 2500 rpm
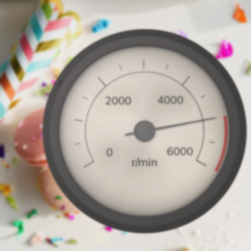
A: 5000 rpm
